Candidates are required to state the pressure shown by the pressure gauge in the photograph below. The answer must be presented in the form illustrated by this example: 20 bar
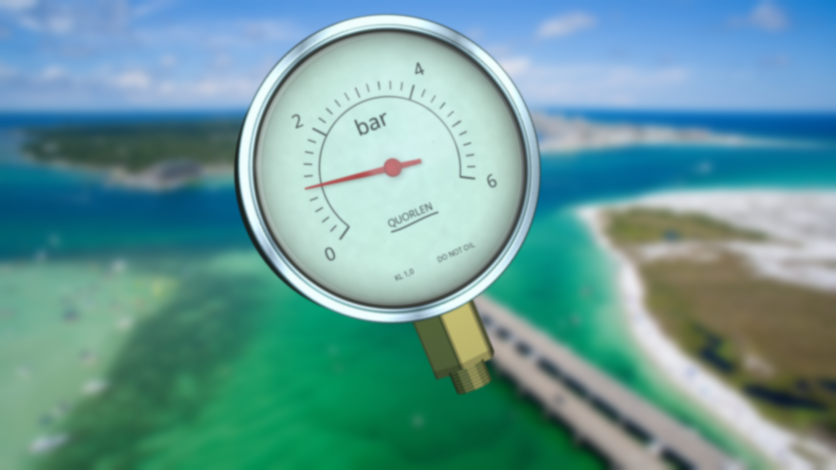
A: 1 bar
